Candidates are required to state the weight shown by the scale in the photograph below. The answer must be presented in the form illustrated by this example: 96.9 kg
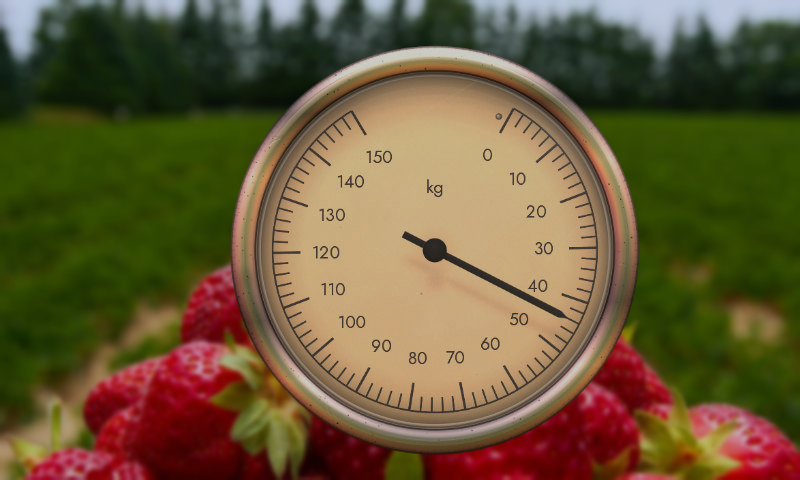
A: 44 kg
